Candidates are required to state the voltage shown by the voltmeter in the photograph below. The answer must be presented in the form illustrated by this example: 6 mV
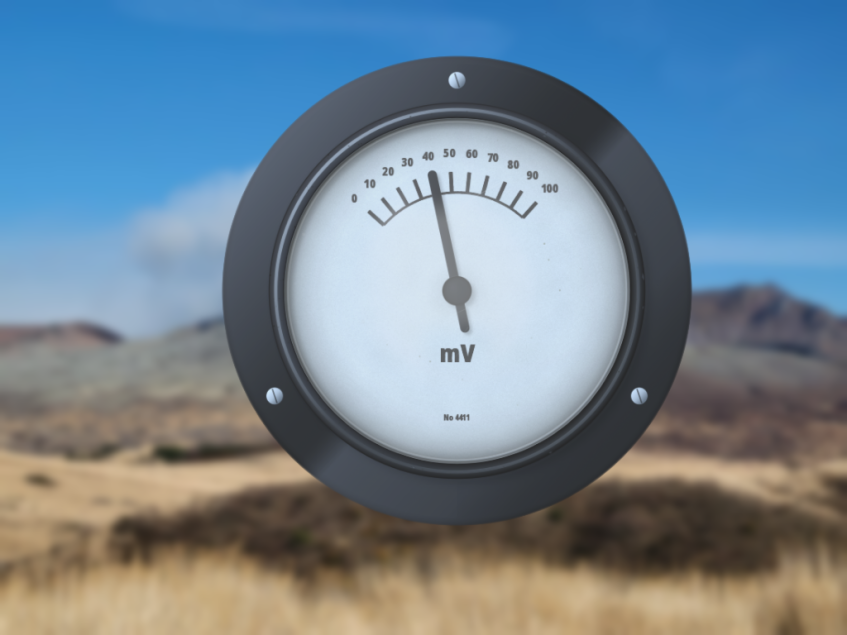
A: 40 mV
